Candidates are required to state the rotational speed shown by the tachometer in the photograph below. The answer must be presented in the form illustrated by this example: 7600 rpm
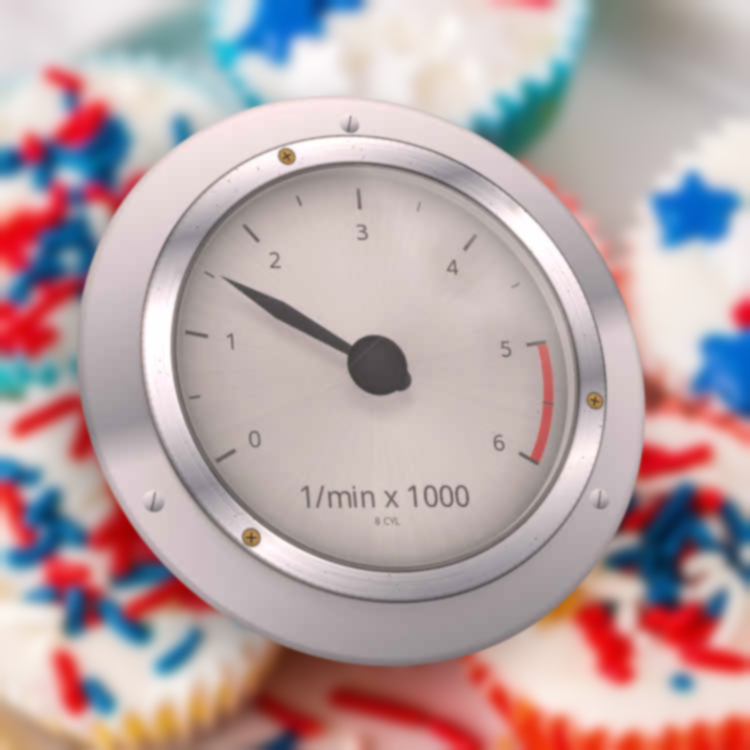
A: 1500 rpm
